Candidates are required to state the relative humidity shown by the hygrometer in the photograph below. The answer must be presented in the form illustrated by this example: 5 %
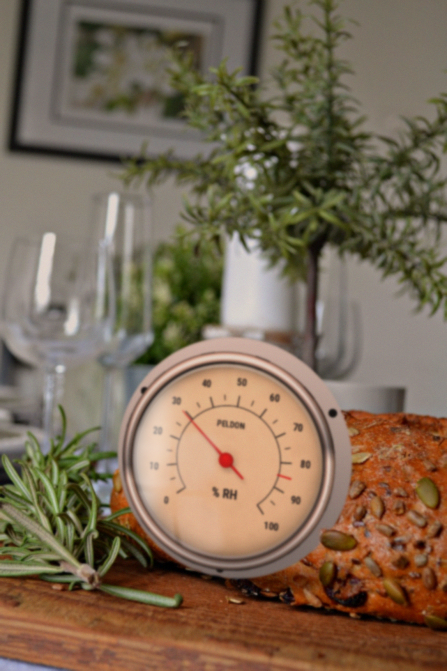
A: 30 %
